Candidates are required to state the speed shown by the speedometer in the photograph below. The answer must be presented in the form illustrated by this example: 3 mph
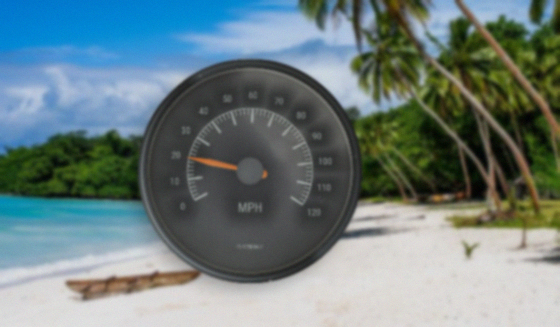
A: 20 mph
